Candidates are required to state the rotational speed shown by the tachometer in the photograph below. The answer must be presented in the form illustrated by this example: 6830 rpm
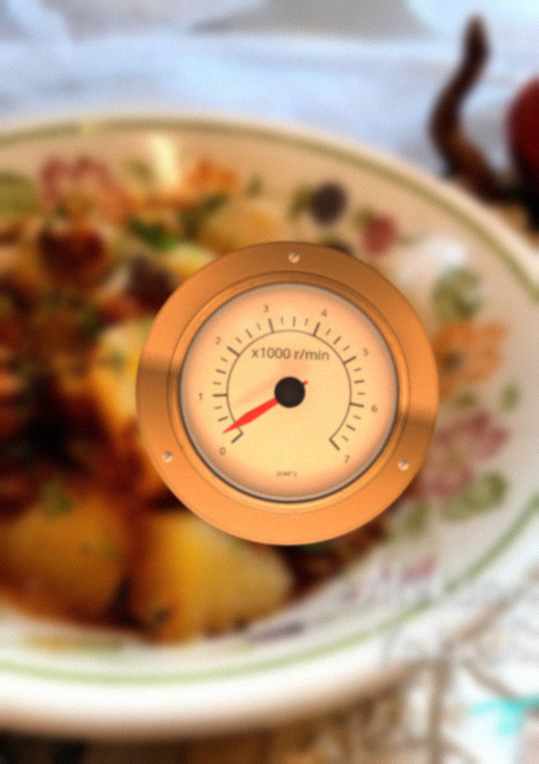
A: 250 rpm
